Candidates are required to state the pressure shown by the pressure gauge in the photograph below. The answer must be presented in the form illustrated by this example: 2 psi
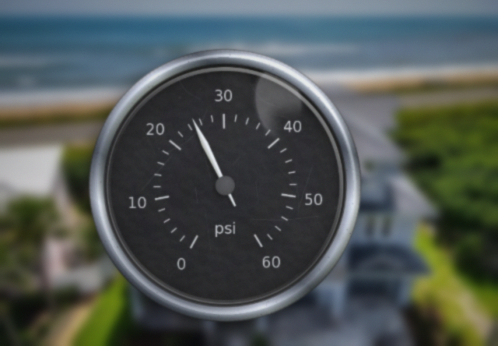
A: 25 psi
